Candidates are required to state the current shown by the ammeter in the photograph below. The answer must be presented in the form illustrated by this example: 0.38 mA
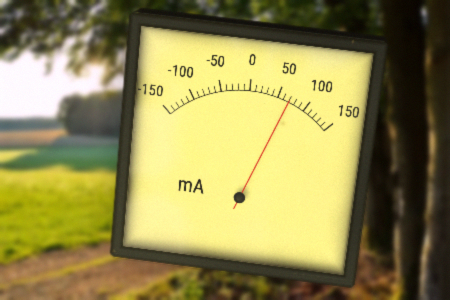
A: 70 mA
